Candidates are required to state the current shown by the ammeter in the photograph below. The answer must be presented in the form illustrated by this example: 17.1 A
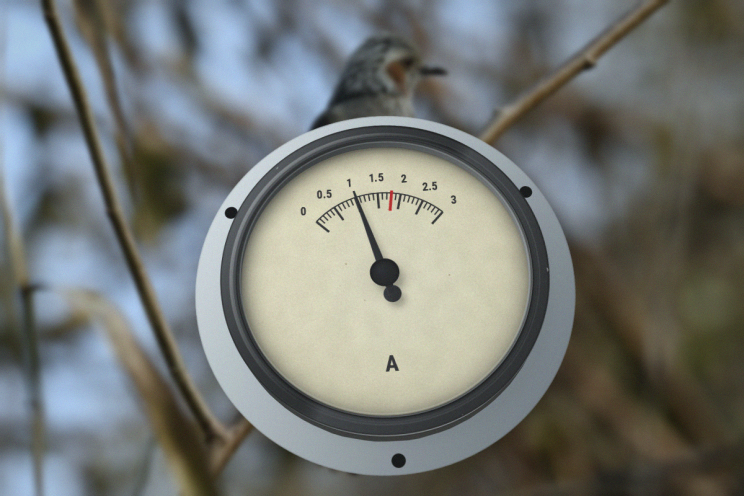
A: 1 A
